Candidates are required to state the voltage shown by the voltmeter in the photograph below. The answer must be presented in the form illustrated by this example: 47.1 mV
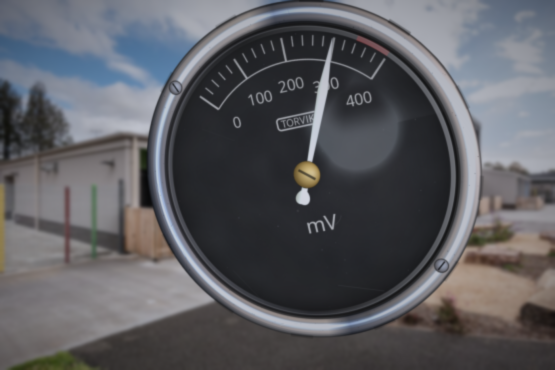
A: 300 mV
